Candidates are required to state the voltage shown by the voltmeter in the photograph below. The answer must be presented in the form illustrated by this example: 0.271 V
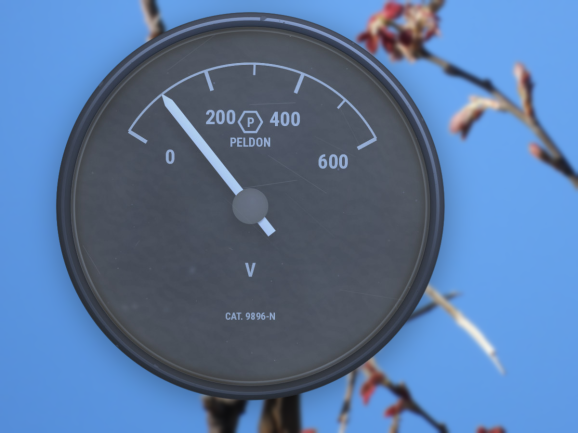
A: 100 V
